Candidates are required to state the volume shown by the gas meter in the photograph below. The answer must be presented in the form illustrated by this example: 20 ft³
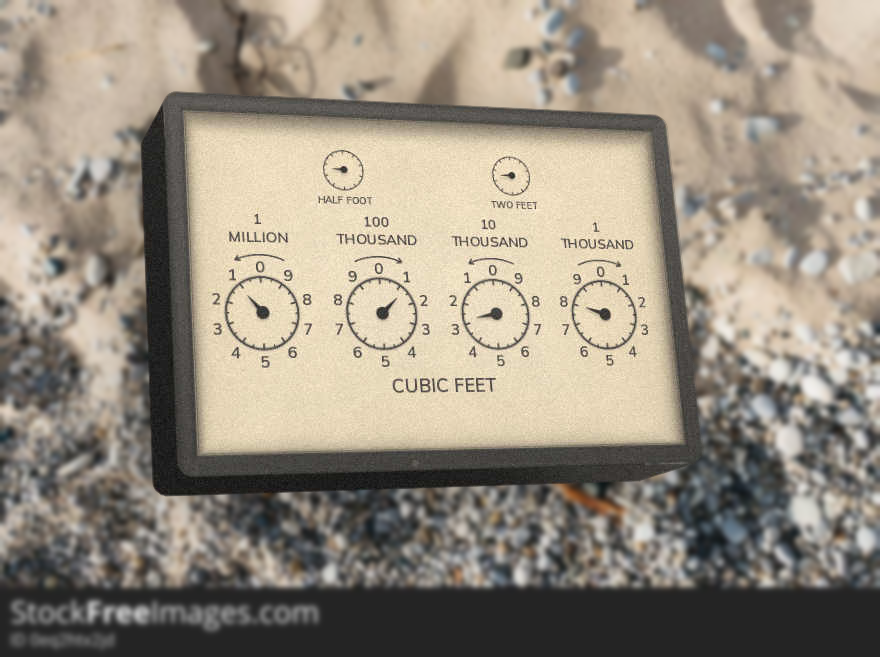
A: 112800 ft³
